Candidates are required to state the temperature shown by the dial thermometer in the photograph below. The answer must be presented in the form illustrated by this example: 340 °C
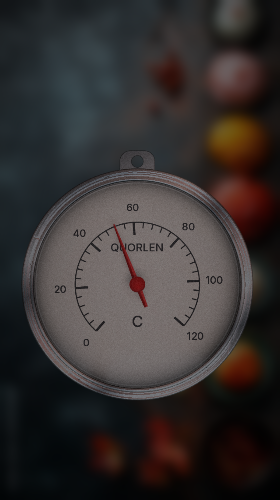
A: 52 °C
